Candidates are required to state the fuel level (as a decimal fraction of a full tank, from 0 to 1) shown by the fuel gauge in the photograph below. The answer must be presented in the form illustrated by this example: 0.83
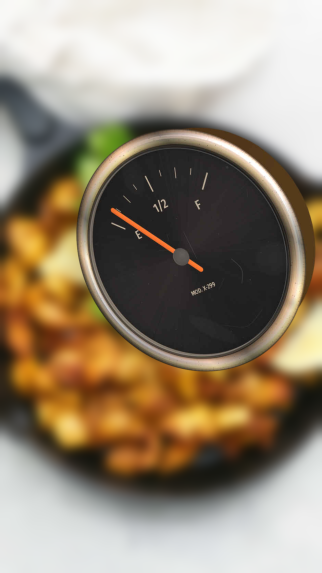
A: 0.125
